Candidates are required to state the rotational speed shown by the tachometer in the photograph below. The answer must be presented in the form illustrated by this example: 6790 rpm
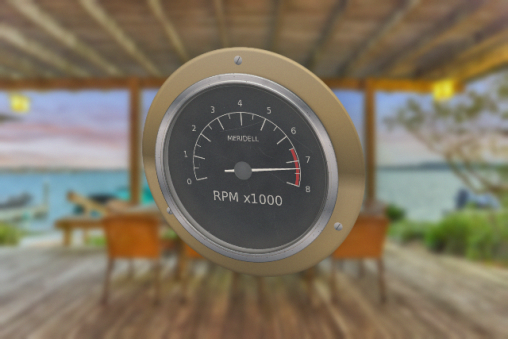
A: 7250 rpm
